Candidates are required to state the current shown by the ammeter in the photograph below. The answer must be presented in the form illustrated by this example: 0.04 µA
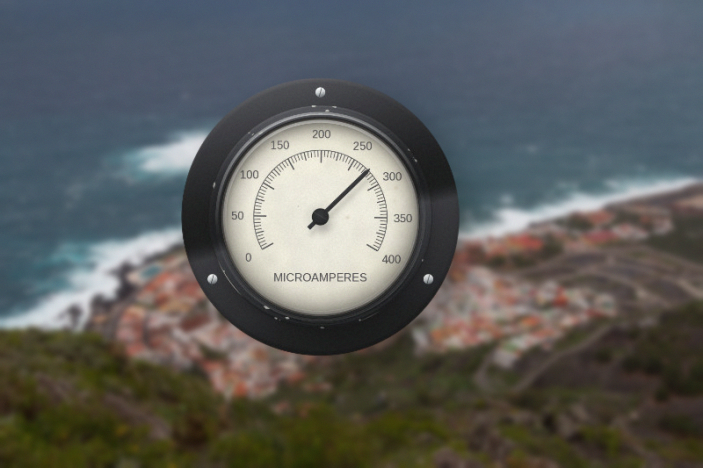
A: 275 µA
